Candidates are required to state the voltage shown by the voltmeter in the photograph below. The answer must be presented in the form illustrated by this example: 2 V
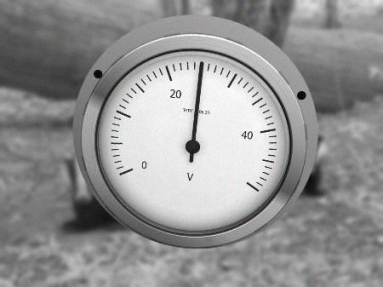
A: 25 V
